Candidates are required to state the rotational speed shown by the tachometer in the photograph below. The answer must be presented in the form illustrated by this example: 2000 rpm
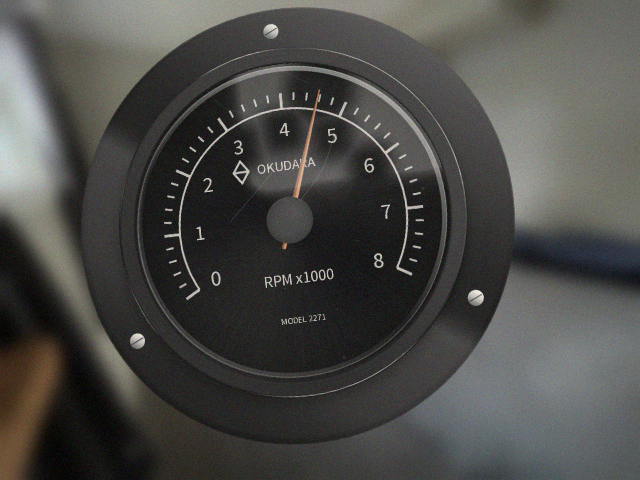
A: 4600 rpm
